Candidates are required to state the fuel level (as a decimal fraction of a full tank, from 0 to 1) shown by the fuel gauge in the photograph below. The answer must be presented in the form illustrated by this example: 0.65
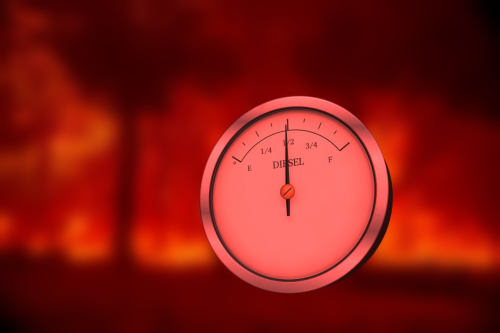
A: 0.5
